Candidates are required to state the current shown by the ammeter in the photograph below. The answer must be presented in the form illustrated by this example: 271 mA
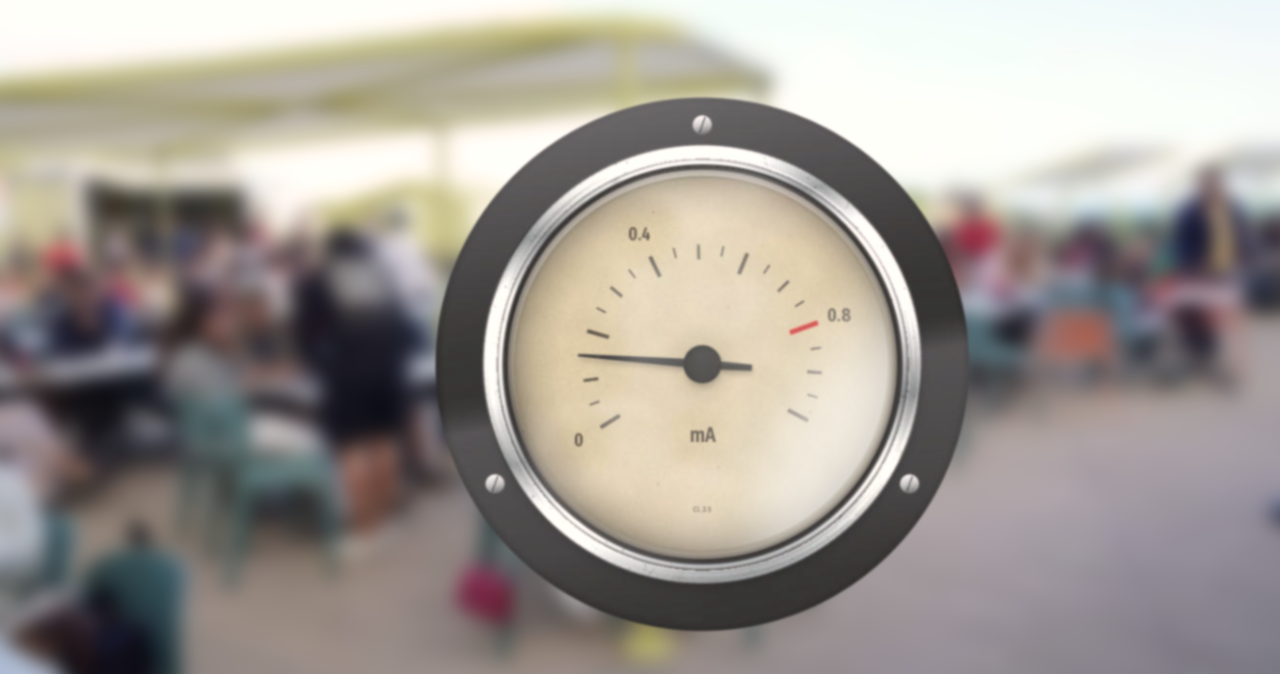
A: 0.15 mA
